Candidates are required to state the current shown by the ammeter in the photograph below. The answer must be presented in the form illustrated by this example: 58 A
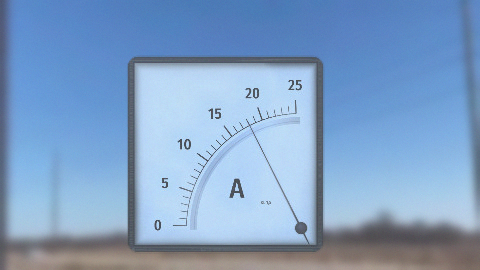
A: 18 A
